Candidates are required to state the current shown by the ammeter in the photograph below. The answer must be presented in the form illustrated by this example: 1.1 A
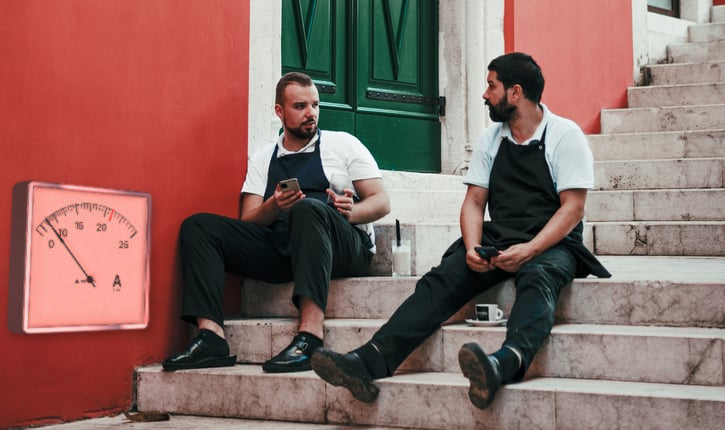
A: 7.5 A
